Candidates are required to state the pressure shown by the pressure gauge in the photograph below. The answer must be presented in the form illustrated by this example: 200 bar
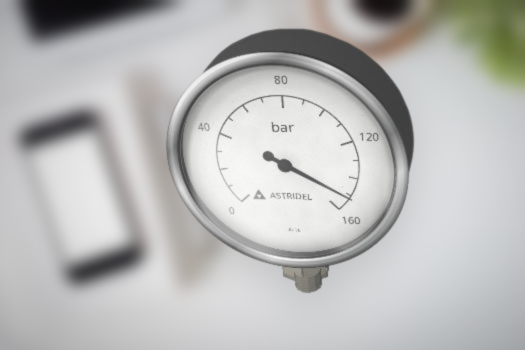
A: 150 bar
